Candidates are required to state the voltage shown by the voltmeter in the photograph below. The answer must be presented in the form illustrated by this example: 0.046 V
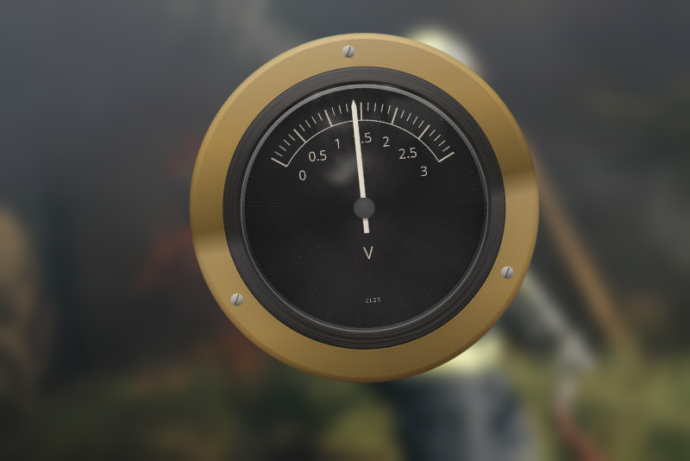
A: 1.4 V
